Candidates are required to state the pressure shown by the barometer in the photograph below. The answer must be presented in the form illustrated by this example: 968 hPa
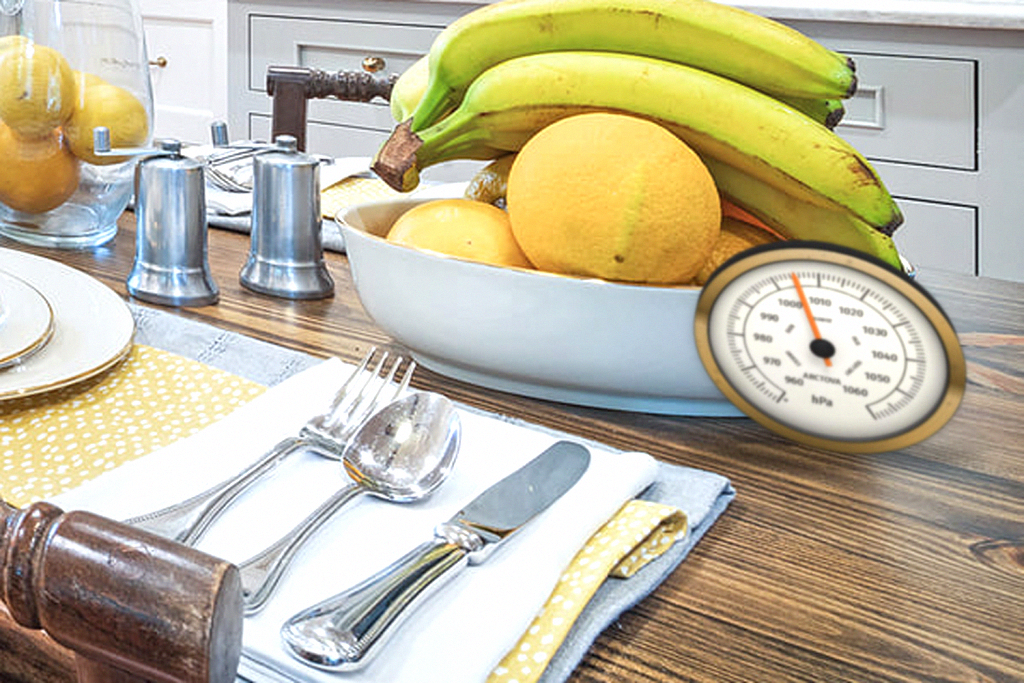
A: 1005 hPa
